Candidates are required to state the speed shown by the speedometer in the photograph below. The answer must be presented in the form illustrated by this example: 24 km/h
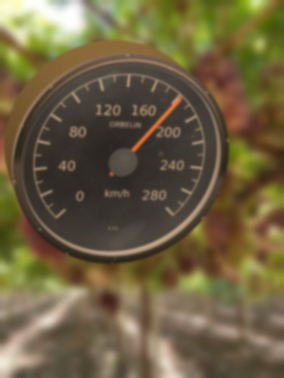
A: 180 km/h
